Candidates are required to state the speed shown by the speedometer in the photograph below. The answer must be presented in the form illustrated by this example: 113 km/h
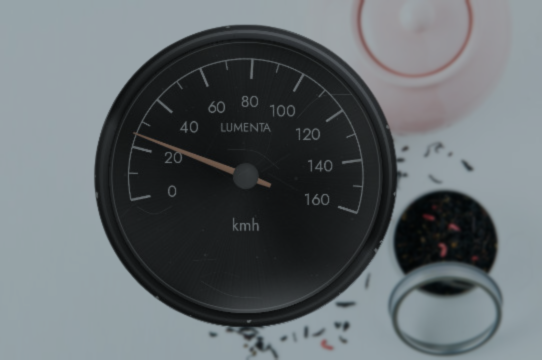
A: 25 km/h
